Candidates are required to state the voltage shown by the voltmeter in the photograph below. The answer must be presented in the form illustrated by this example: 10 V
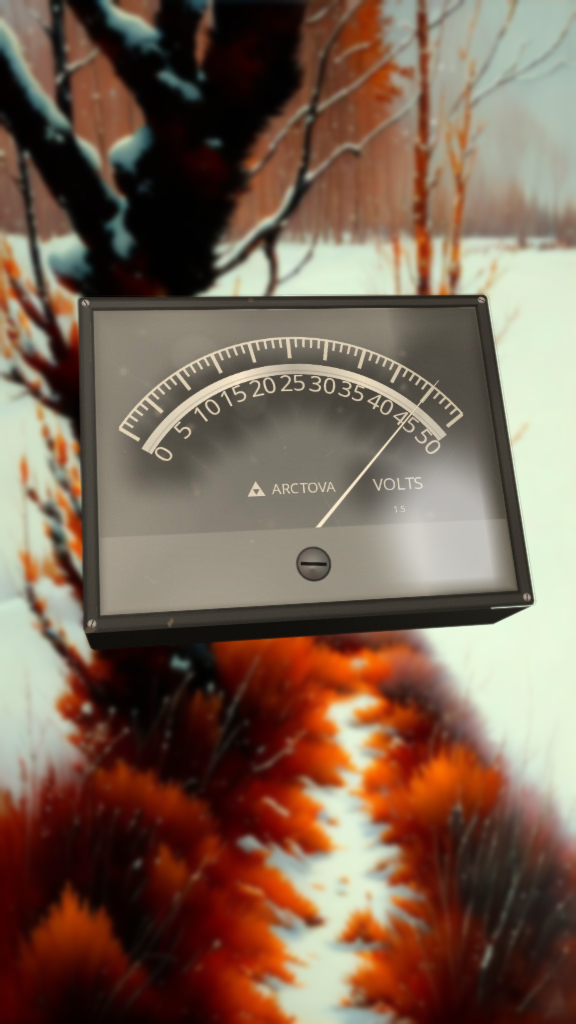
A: 45 V
